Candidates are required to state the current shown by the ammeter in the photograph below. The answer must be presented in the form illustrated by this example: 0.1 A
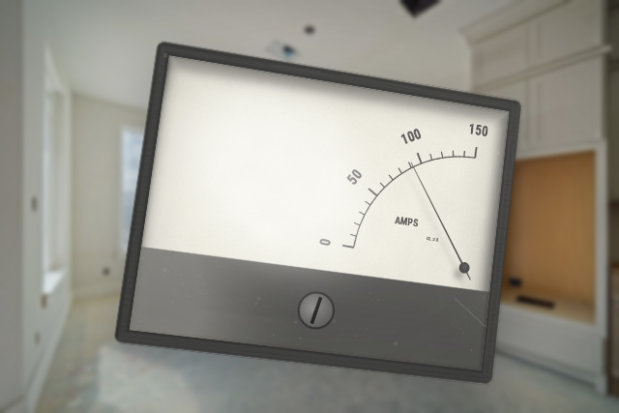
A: 90 A
